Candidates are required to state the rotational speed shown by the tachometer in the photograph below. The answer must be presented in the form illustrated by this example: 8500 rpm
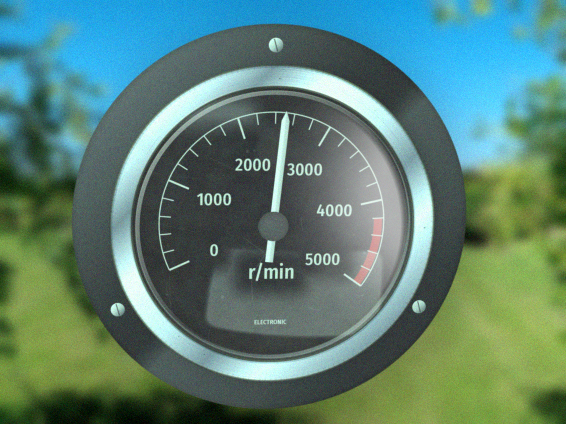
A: 2500 rpm
